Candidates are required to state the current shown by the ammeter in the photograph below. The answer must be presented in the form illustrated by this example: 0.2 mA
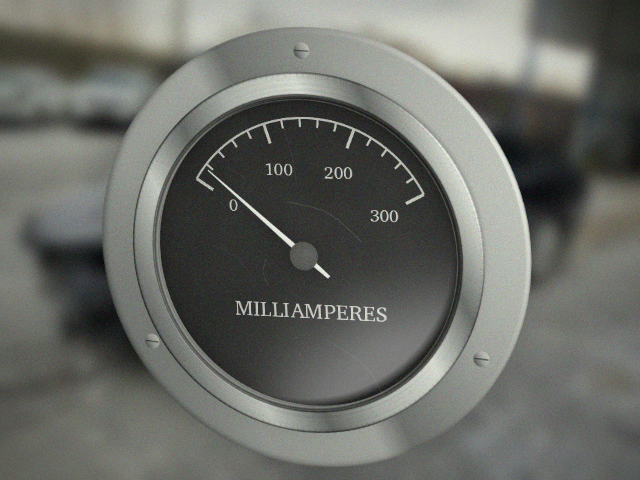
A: 20 mA
